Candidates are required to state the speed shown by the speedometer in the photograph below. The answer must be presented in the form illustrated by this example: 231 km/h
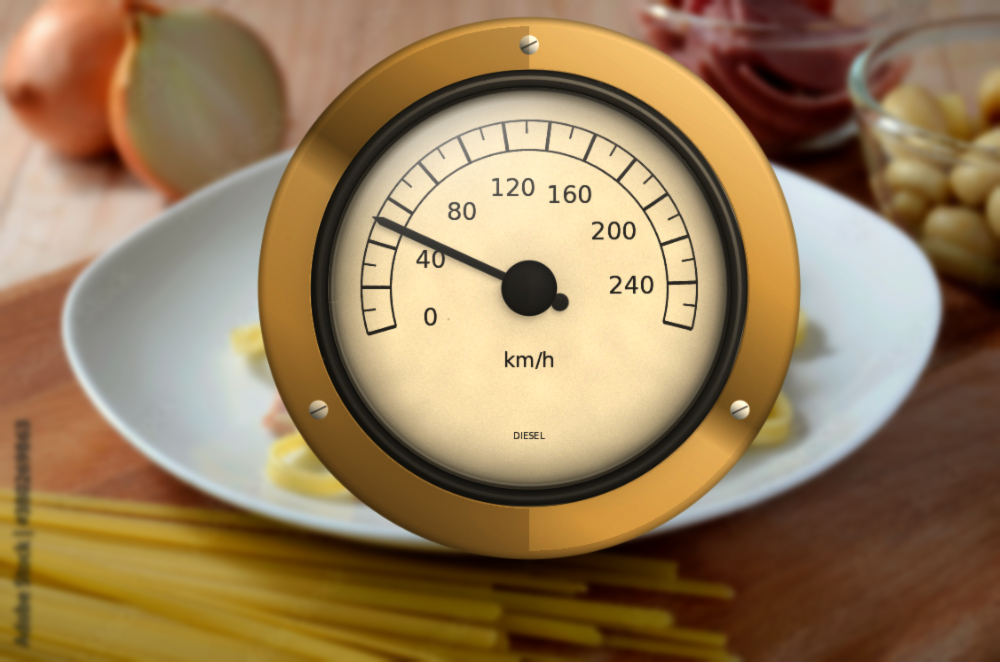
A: 50 km/h
